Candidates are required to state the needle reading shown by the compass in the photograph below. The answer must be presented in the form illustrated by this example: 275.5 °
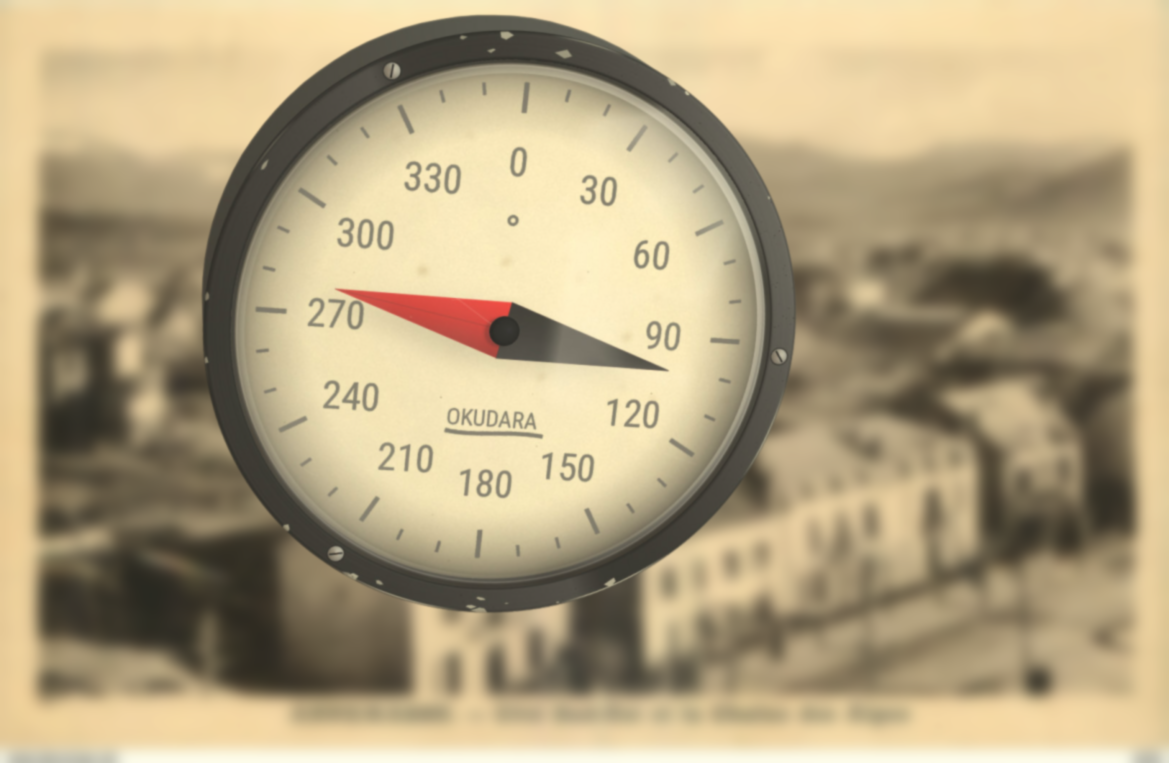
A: 280 °
